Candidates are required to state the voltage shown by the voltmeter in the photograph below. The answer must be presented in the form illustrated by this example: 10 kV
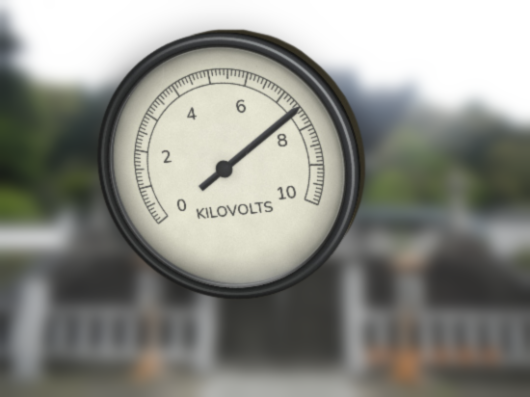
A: 7.5 kV
